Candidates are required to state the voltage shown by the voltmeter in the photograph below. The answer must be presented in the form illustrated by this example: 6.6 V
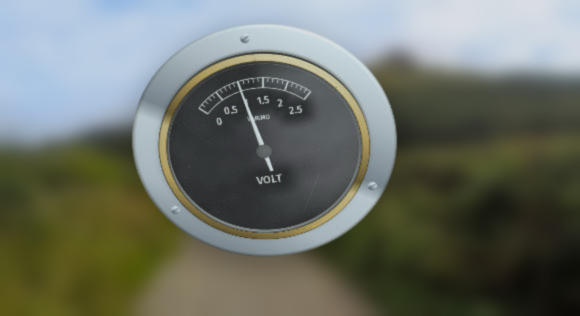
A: 1 V
